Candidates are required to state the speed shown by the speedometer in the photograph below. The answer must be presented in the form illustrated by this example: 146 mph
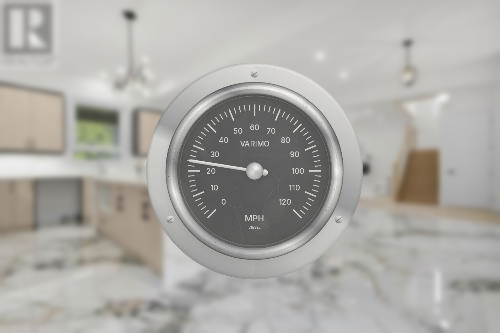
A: 24 mph
